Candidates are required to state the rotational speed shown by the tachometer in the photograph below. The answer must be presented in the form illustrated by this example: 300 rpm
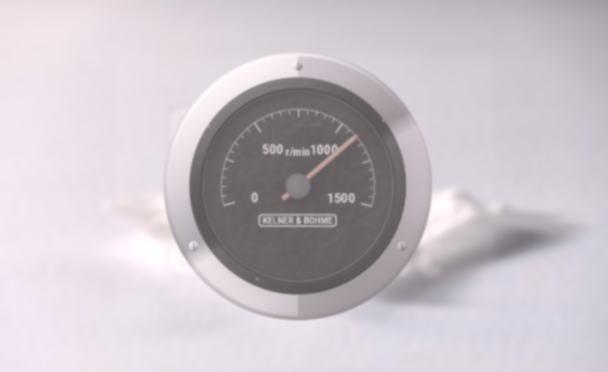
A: 1100 rpm
